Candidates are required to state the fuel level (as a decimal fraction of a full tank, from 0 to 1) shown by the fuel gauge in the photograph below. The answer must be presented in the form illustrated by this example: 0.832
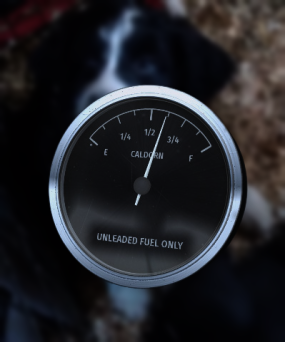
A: 0.625
